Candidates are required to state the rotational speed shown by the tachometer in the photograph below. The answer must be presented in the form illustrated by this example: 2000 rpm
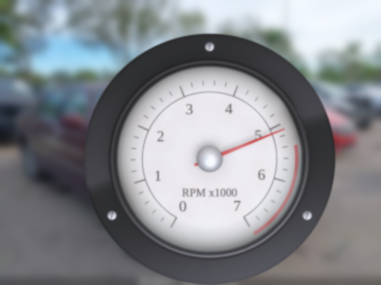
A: 5100 rpm
